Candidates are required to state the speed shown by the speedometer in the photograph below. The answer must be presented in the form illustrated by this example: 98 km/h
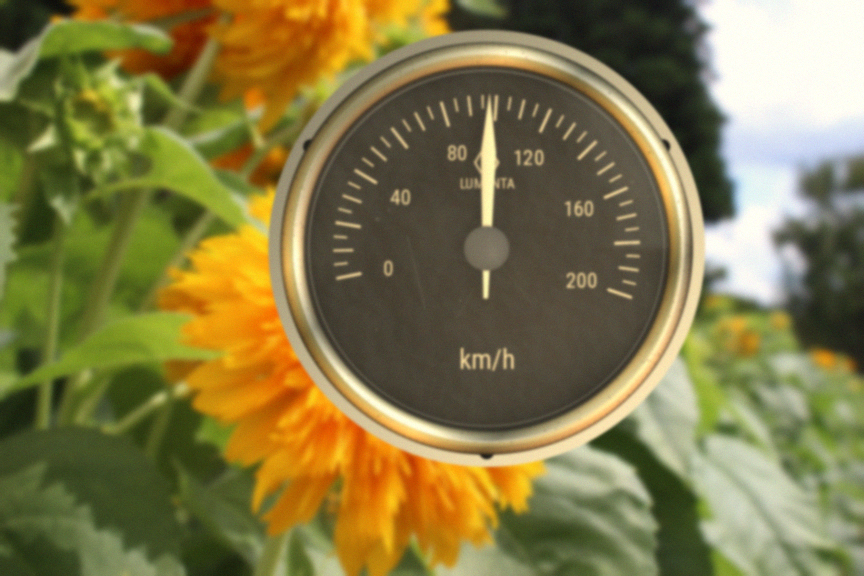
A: 97.5 km/h
